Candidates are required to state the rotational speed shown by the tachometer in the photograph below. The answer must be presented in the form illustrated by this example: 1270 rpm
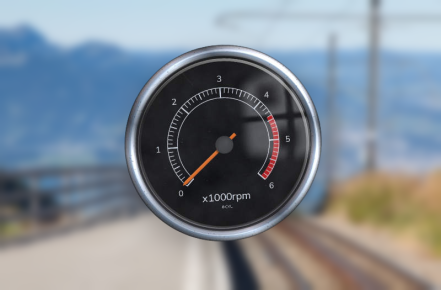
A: 100 rpm
